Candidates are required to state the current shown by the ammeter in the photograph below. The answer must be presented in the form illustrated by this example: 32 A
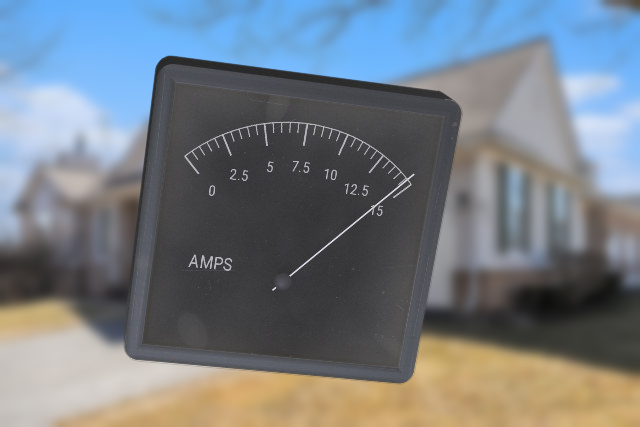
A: 14.5 A
